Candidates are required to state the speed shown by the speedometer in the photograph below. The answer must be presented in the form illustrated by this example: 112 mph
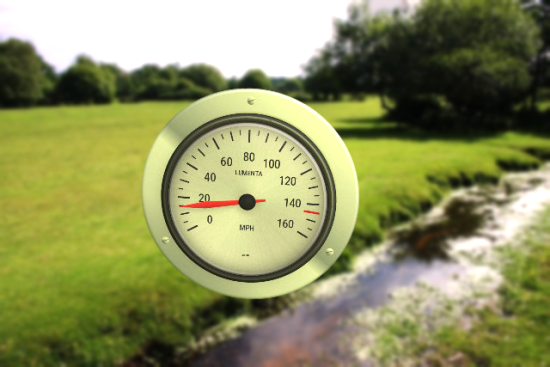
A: 15 mph
